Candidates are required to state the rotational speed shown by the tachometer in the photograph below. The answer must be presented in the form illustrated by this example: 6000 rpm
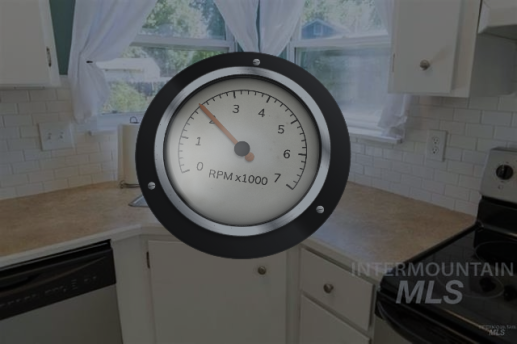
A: 2000 rpm
